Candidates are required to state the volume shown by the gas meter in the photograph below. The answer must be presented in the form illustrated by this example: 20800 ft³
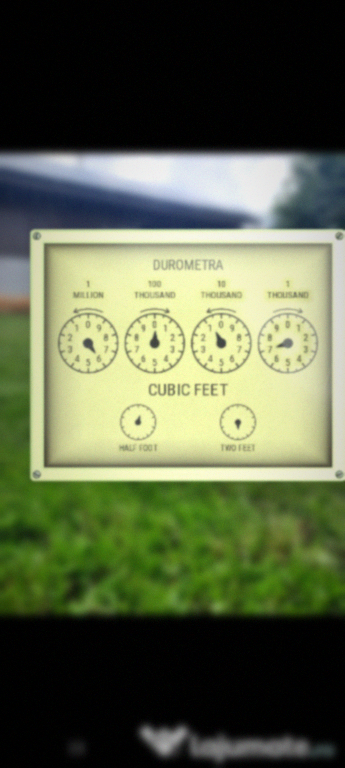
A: 600700 ft³
